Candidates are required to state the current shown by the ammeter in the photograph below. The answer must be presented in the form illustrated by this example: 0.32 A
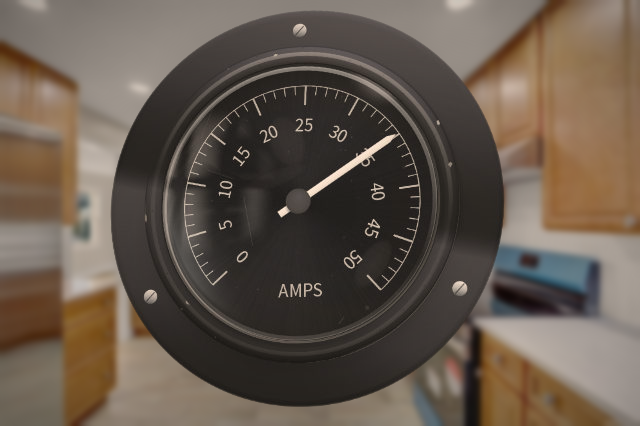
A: 35 A
